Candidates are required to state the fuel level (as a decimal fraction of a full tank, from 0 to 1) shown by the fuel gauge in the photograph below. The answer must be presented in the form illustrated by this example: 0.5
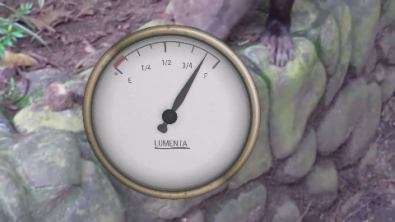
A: 0.875
